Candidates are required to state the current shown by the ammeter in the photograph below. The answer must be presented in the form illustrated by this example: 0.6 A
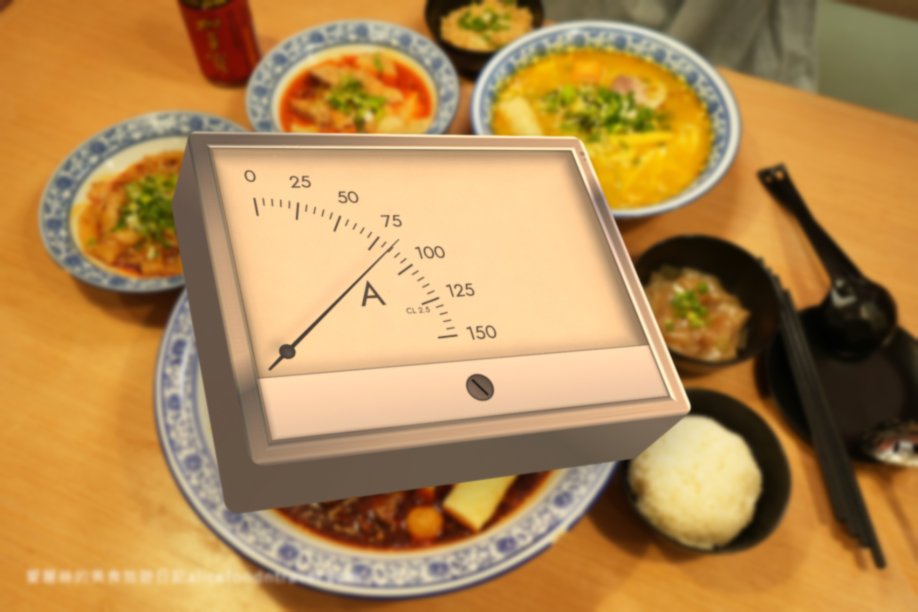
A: 85 A
